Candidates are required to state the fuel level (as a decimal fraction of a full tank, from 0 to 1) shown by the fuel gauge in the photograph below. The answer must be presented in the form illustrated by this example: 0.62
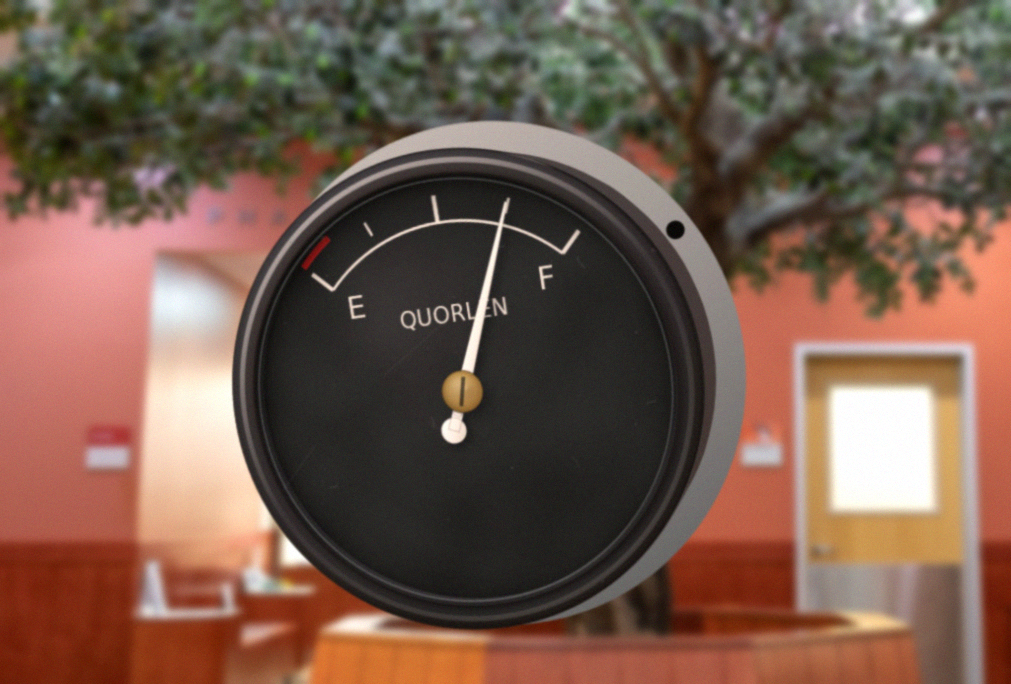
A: 0.75
